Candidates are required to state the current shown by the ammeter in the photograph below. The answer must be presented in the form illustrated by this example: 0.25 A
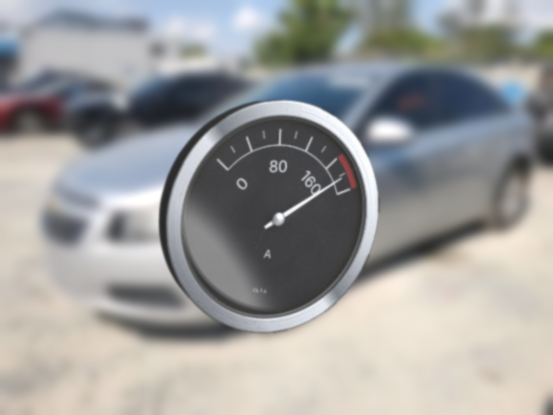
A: 180 A
